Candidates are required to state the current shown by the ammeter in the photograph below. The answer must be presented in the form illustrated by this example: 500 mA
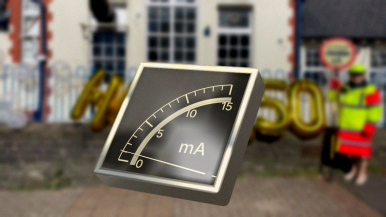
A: 1 mA
